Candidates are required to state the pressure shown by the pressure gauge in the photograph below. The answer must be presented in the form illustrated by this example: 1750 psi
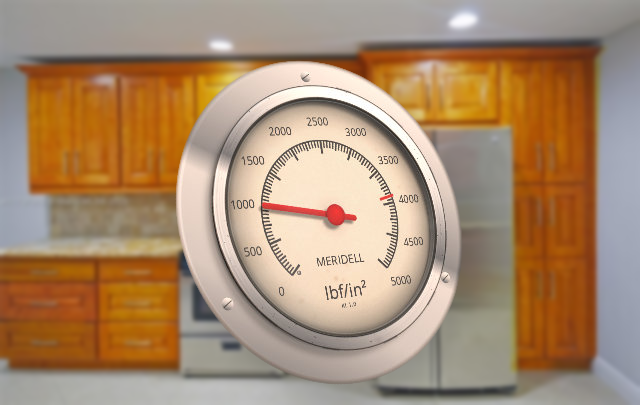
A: 1000 psi
